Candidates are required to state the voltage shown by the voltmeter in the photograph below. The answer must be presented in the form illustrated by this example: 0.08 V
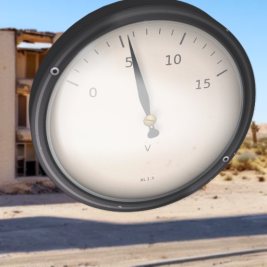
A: 5.5 V
